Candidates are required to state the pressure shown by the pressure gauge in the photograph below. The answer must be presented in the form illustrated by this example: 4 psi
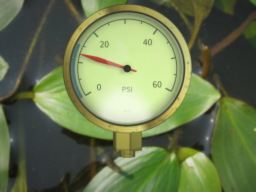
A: 12.5 psi
